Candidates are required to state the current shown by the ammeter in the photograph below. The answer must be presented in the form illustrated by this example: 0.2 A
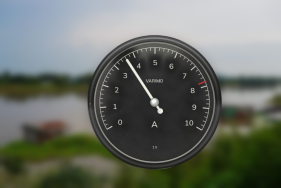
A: 3.6 A
